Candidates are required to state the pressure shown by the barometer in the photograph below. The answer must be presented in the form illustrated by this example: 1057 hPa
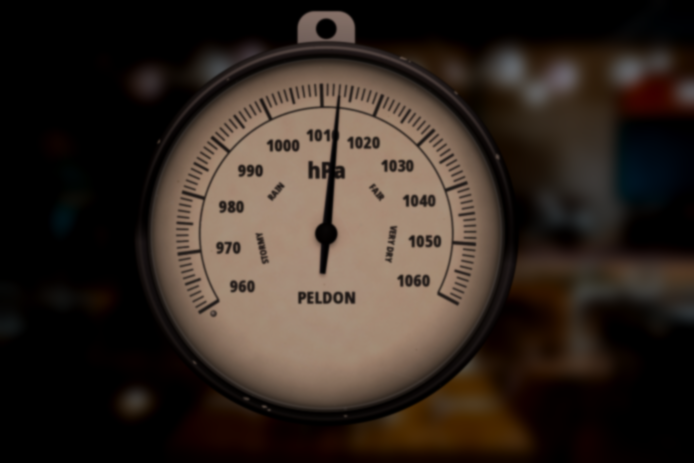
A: 1013 hPa
